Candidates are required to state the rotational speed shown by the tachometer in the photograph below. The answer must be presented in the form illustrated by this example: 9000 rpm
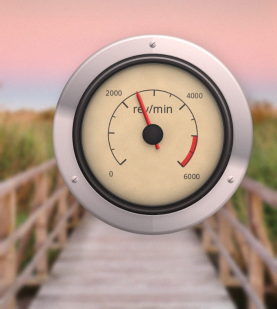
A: 2500 rpm
